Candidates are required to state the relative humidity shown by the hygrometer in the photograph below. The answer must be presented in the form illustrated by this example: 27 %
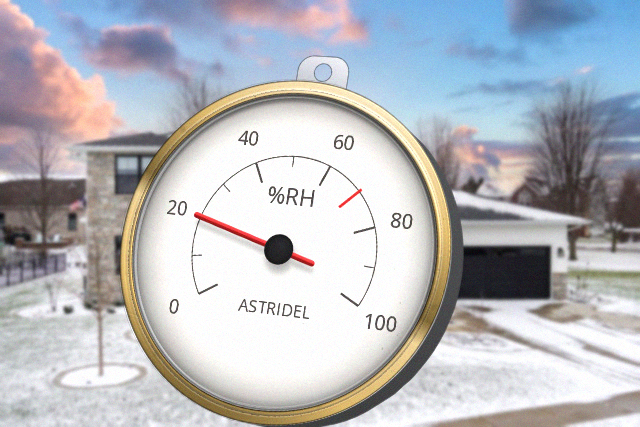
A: 20 %
